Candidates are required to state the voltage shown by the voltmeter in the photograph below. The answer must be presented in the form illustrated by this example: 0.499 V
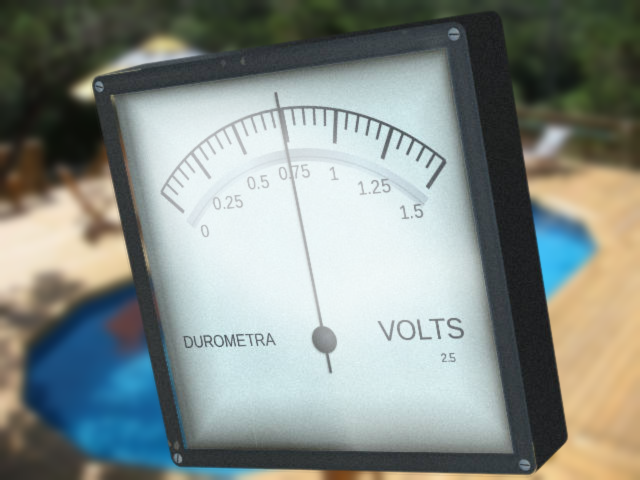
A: 0.75 V
